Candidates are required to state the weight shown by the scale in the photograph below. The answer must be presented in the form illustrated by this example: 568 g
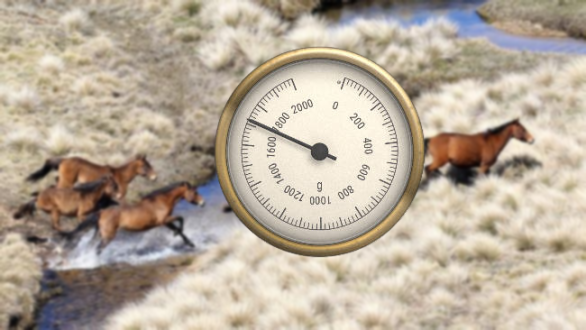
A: 1720 g
